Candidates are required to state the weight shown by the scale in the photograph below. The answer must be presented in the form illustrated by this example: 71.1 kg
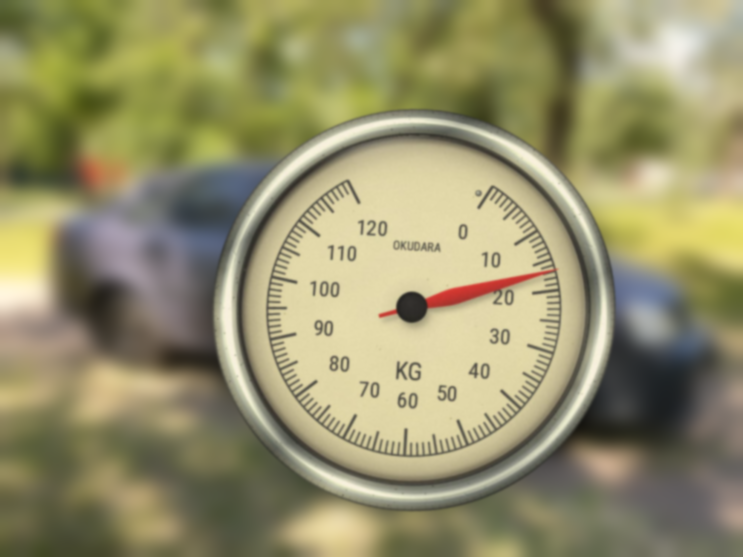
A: 17 kg
